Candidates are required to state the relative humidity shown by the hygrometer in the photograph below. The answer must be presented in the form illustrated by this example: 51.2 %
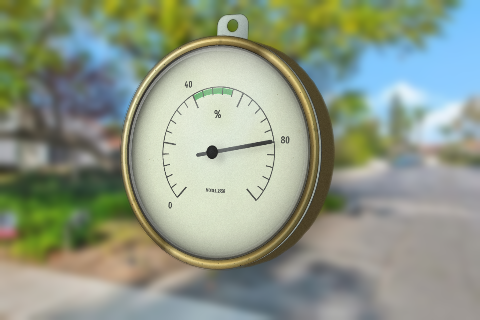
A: 80 %
